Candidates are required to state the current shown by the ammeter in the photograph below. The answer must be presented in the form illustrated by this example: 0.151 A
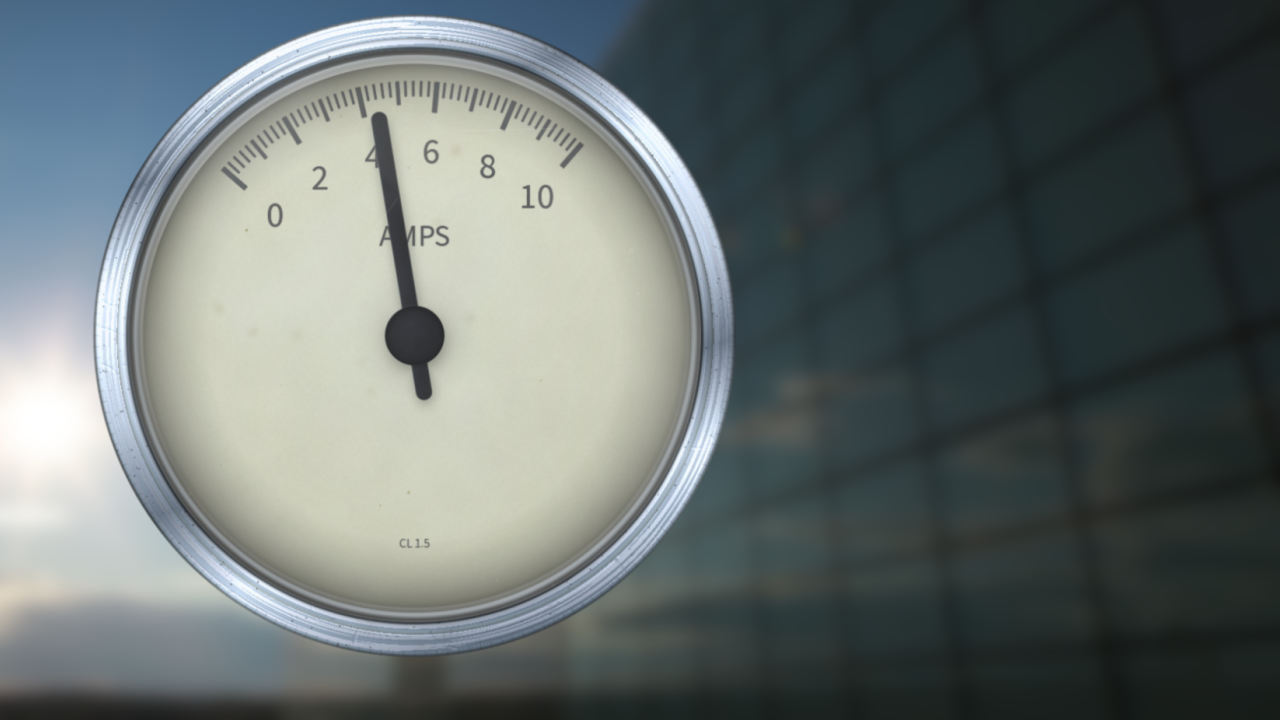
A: 4.4 A
